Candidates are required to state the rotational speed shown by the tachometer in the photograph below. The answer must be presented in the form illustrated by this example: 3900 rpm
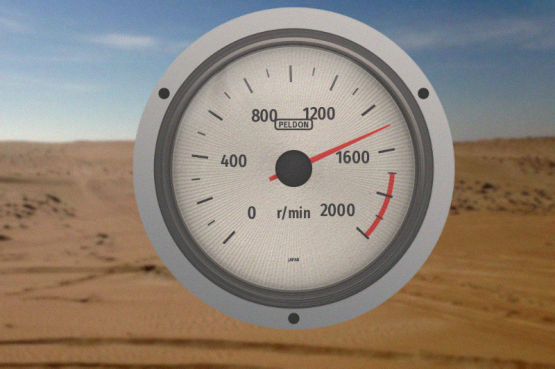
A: 1500 rpm
